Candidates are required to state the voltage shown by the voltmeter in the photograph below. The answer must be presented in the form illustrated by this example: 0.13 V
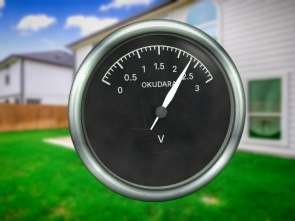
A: 2.3 V
